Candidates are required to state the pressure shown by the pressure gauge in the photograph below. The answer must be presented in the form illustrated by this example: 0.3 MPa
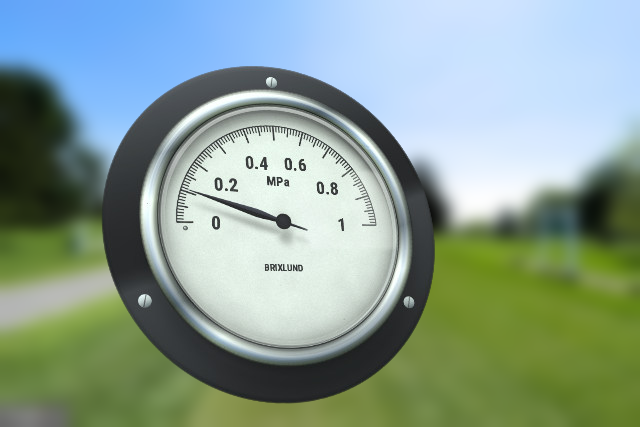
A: 0.1 MPa
